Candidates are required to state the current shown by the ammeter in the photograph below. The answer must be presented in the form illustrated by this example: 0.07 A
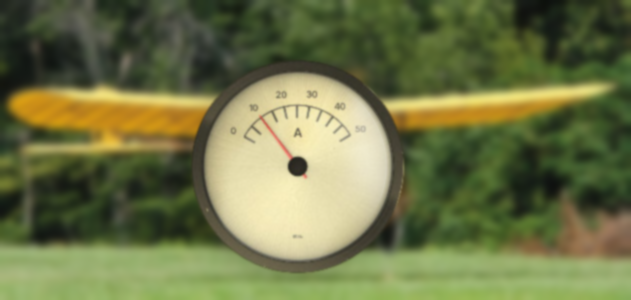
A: 10 A
